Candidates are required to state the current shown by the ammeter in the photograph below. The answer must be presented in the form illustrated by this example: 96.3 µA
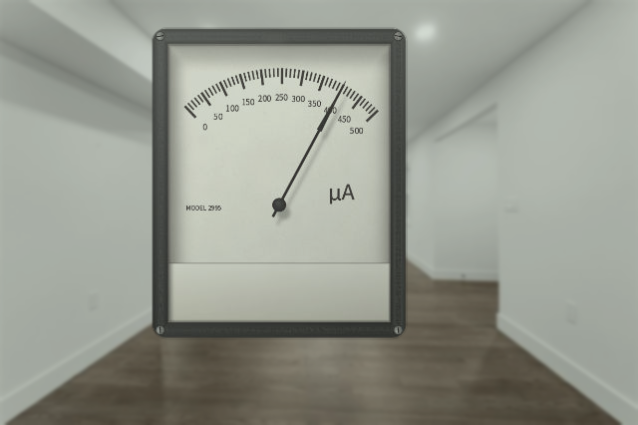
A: 400 µA
